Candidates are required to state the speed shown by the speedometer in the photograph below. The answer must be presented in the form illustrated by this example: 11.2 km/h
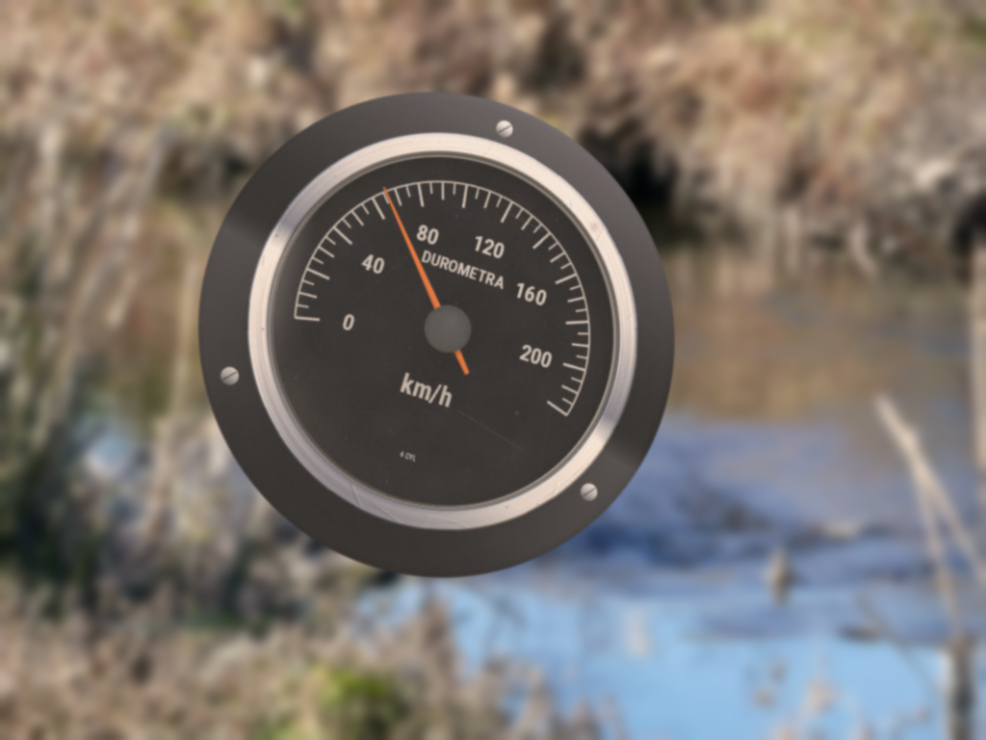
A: 65 km/h
